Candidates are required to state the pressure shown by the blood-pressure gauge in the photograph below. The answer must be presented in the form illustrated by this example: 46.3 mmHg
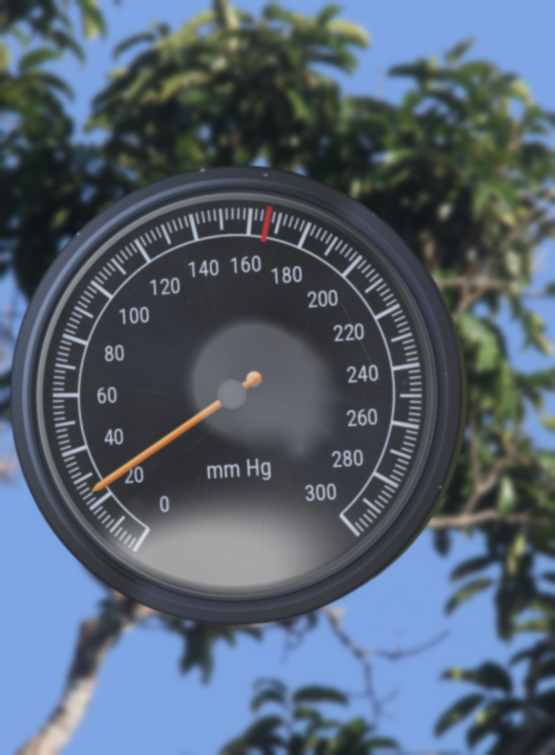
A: 24 mmHg
